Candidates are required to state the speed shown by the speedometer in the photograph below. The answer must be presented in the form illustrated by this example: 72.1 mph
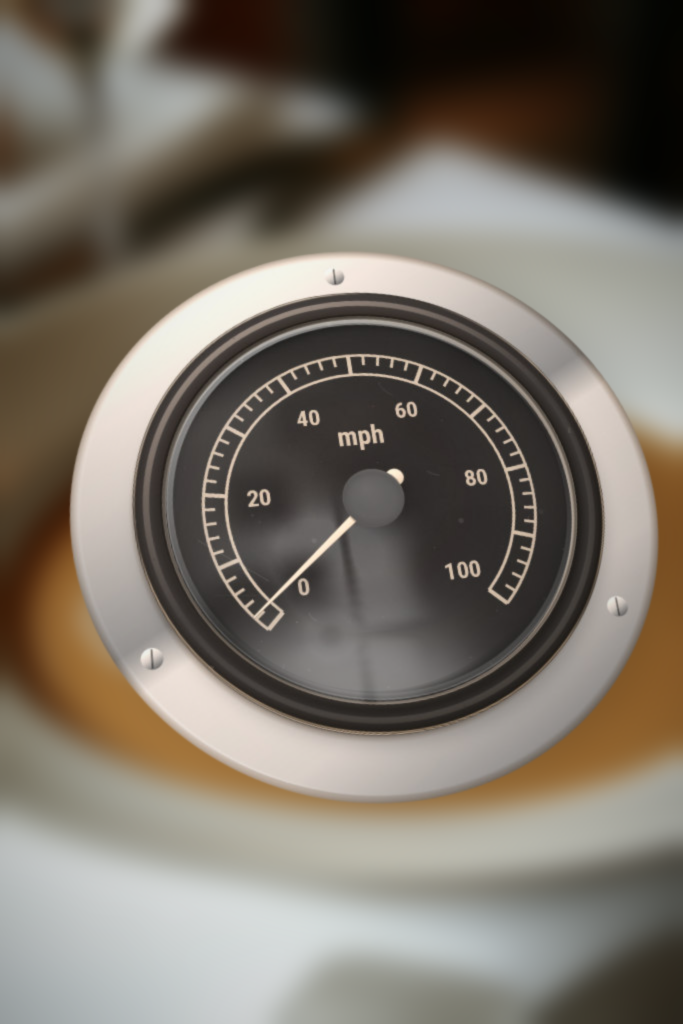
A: 2 mph
